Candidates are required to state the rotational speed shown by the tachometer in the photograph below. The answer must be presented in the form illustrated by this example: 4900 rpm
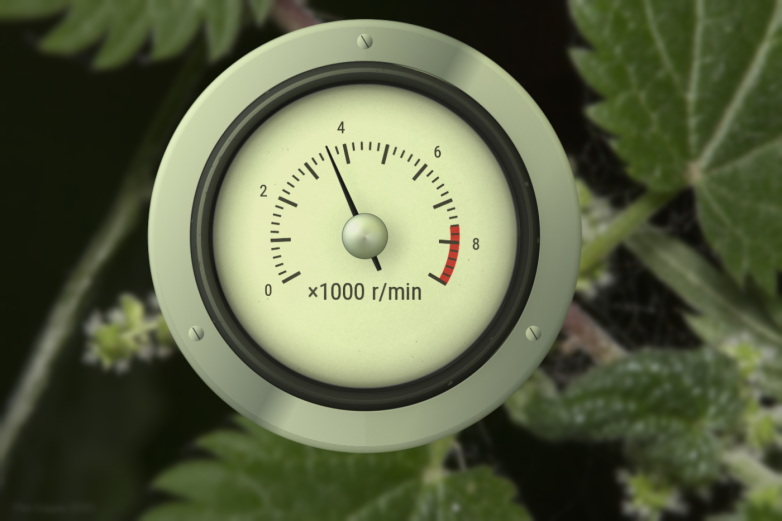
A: 3600 rpm
